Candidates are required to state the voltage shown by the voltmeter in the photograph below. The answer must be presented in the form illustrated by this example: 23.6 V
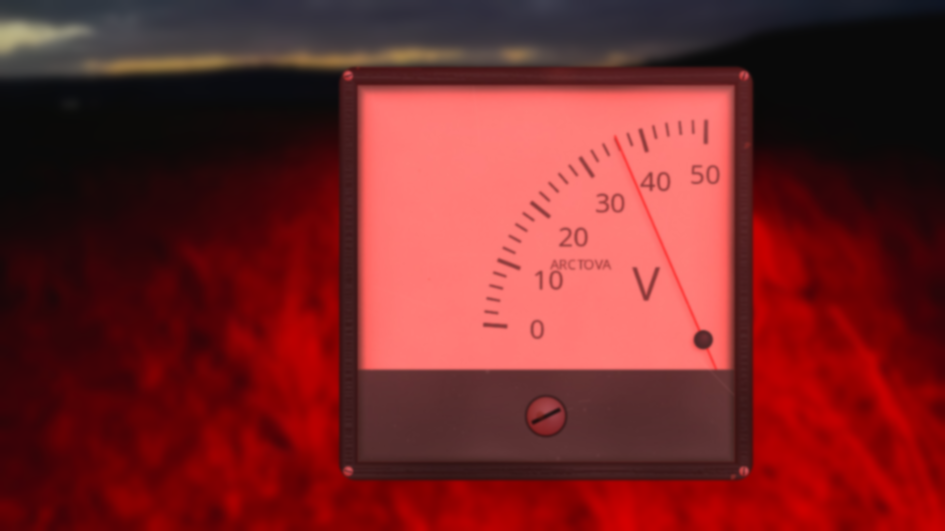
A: 36 V
